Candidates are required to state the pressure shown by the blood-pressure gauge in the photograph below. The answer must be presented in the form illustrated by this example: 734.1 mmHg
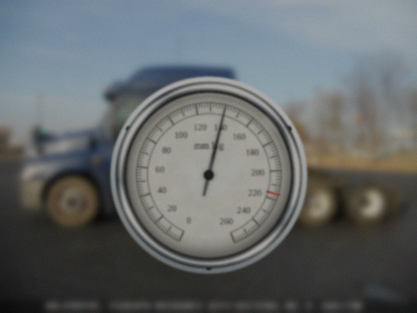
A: 140 mmHg
